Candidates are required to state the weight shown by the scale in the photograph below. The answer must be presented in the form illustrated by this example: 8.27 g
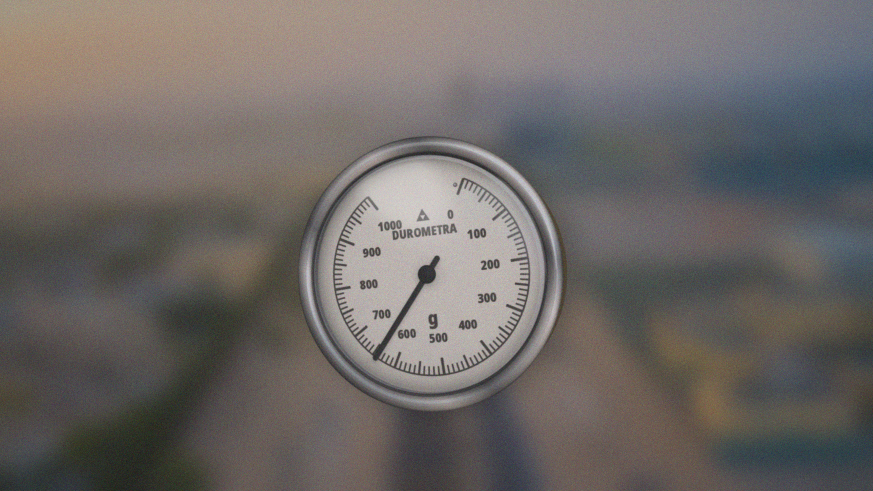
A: 640 g
